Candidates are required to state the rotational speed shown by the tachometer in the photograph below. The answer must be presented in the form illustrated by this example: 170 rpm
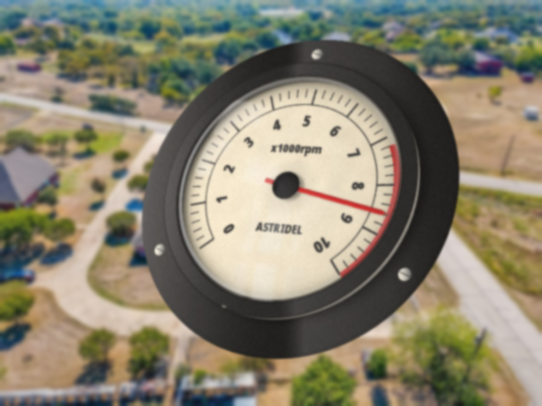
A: 8600 rpm
